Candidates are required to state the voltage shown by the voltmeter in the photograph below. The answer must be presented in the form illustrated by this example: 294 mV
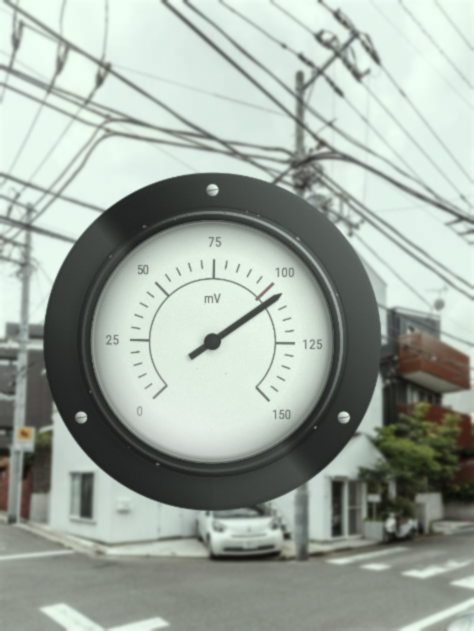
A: 105 mV
